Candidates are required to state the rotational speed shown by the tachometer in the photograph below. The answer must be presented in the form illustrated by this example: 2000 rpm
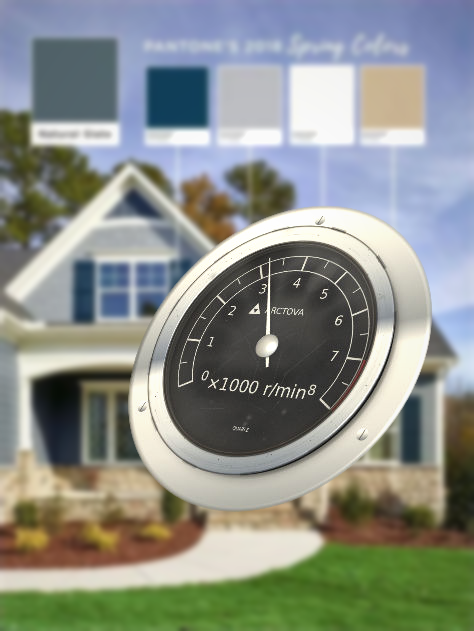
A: 3250 rpm
